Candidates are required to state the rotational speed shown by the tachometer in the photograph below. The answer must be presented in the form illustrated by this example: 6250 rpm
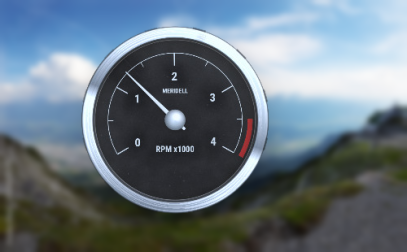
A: 1250 rpm
